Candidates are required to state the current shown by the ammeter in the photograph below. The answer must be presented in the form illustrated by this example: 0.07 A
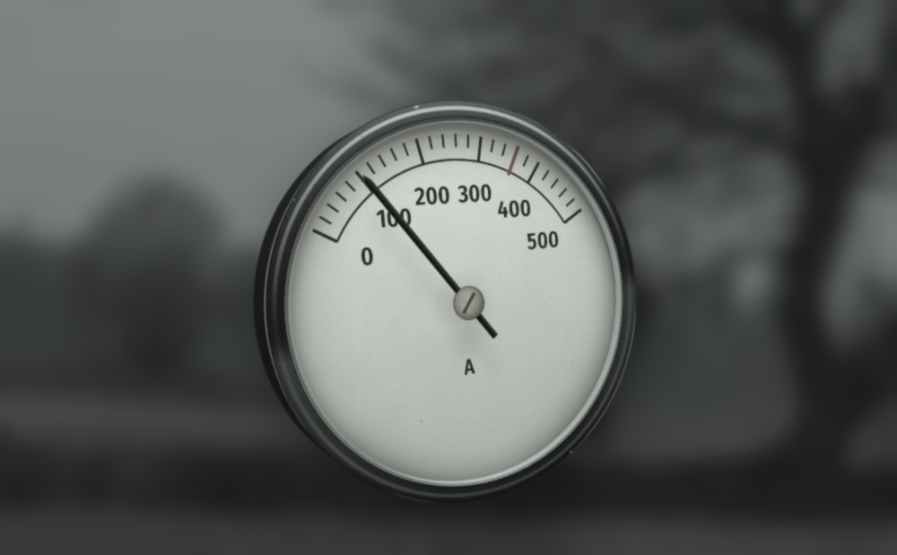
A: 100 A
